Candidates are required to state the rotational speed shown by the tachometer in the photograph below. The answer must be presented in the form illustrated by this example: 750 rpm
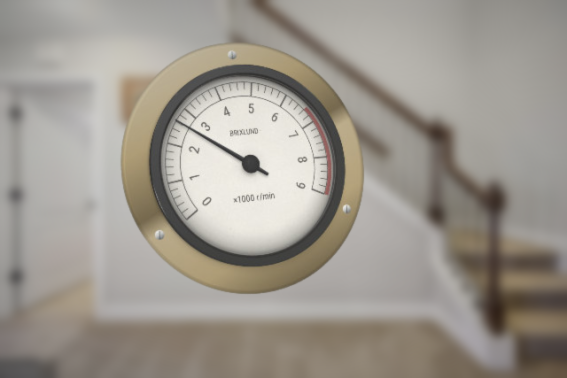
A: 2600 rpm
